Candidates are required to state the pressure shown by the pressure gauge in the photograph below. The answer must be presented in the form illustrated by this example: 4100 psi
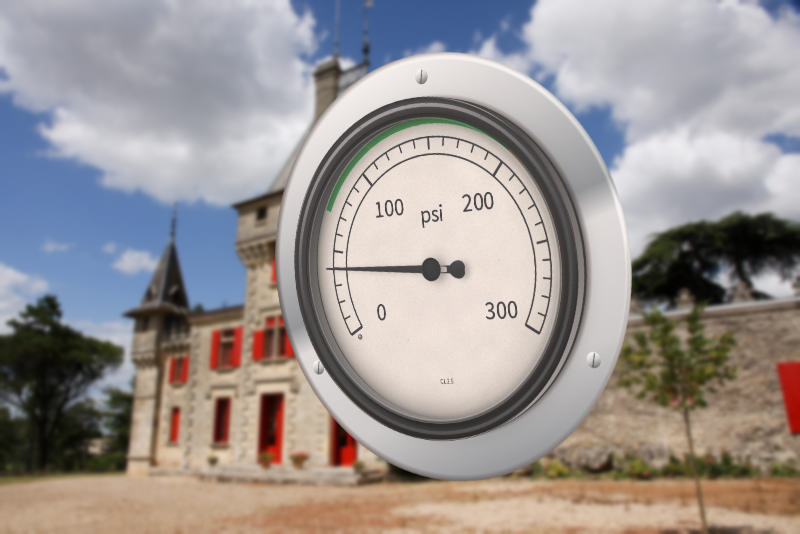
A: 40 psi
